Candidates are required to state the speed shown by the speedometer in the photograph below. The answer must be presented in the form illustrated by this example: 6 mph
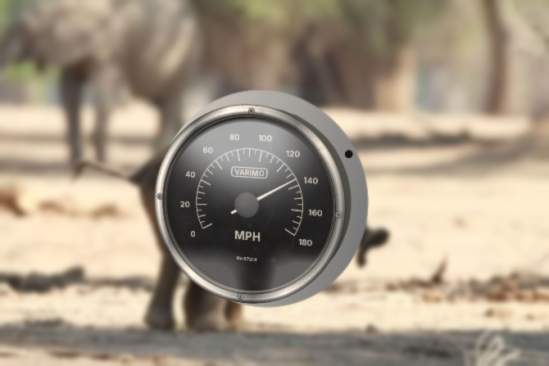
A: 135 mph
